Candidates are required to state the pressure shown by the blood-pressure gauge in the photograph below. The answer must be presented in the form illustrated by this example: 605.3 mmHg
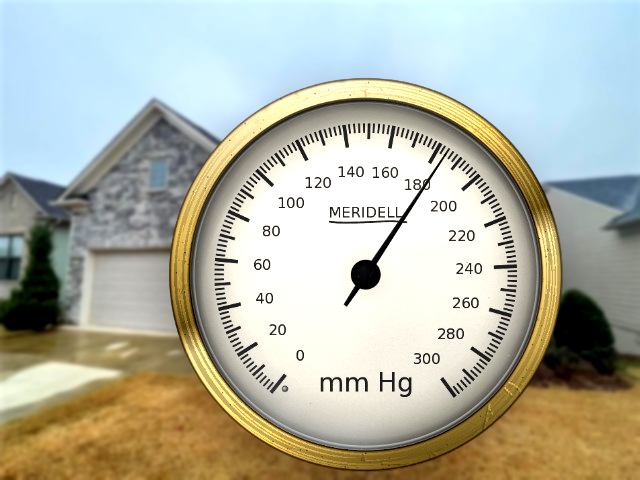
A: 184 mmHg
